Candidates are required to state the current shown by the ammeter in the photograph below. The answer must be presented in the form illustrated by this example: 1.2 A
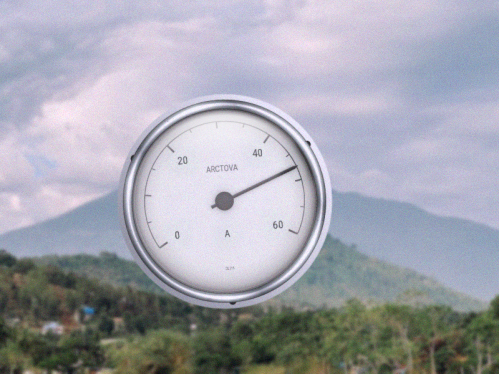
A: 47.5 A
